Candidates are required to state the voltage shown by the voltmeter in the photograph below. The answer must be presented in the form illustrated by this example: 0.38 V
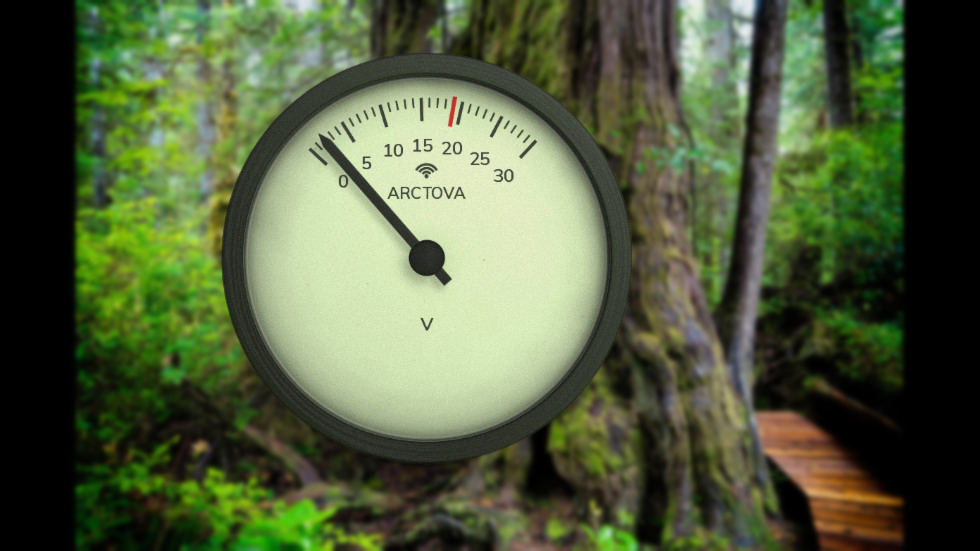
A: 2 V
